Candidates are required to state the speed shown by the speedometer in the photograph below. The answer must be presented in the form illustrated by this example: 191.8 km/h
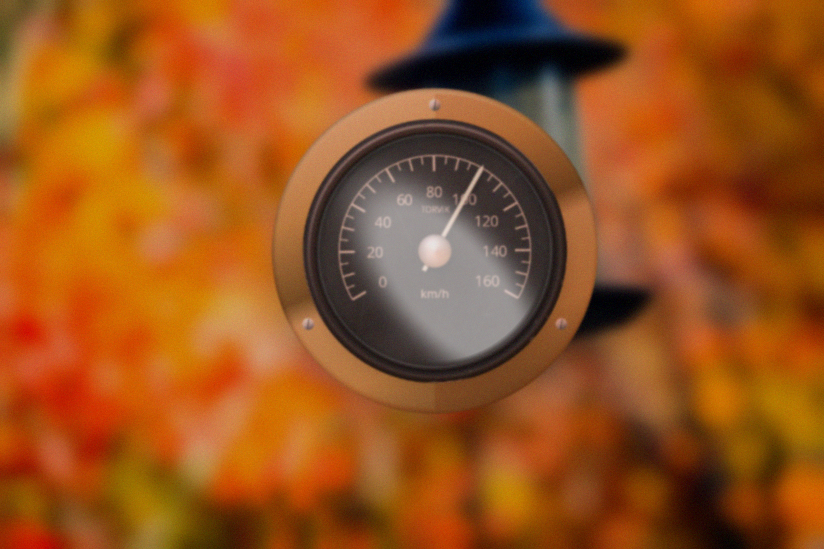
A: 100 km/h
